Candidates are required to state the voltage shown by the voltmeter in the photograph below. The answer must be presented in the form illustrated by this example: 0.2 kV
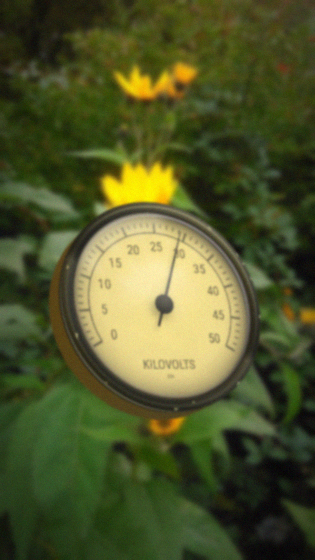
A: 29 kV
